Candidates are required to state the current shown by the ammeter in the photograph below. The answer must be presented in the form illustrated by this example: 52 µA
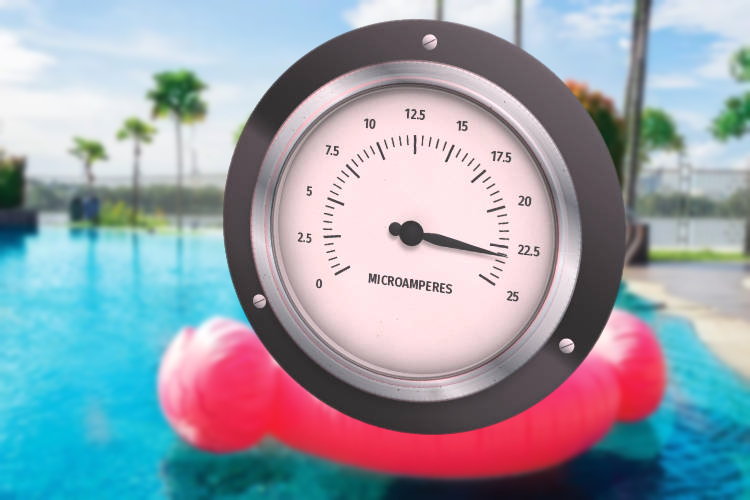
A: 23 µA
